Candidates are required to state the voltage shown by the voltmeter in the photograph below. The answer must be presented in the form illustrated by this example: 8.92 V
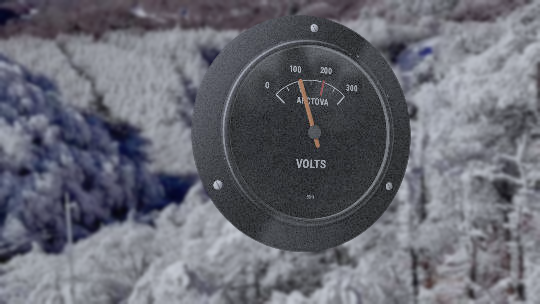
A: 100 V
